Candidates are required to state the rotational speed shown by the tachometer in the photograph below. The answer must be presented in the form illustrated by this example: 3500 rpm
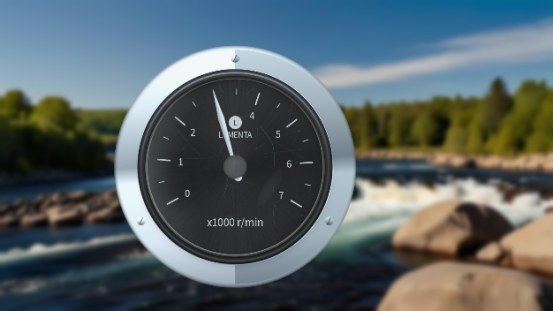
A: 3000 rpm
